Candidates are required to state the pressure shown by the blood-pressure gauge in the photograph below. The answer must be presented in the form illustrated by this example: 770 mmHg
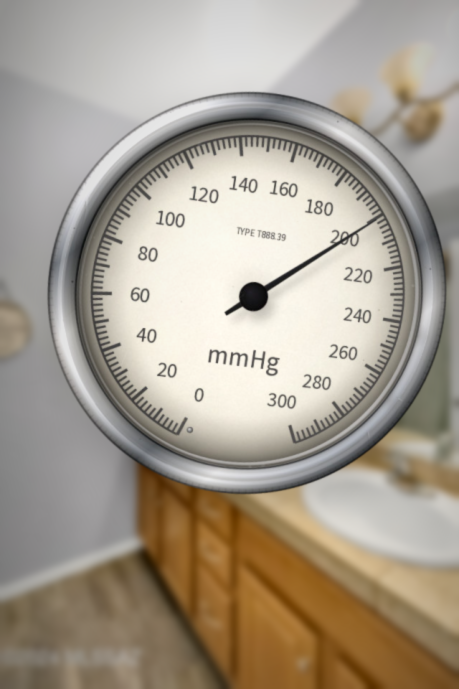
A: 200 mmHg
